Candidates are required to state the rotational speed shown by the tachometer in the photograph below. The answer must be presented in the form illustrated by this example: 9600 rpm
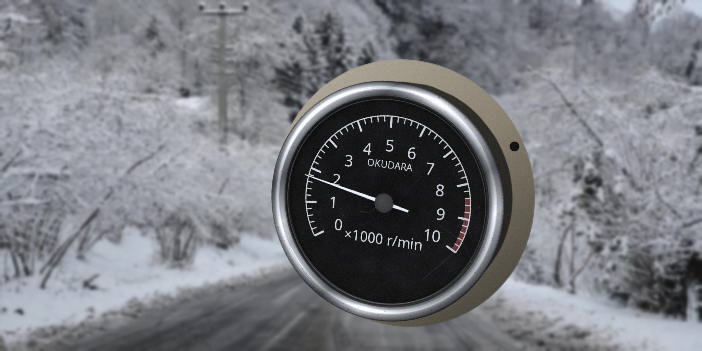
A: 1800 rpm
